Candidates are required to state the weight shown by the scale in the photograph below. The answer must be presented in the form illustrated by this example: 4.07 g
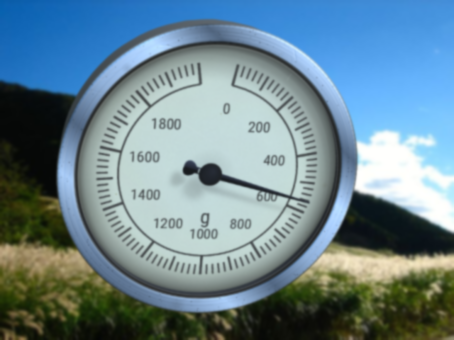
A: 560 g
